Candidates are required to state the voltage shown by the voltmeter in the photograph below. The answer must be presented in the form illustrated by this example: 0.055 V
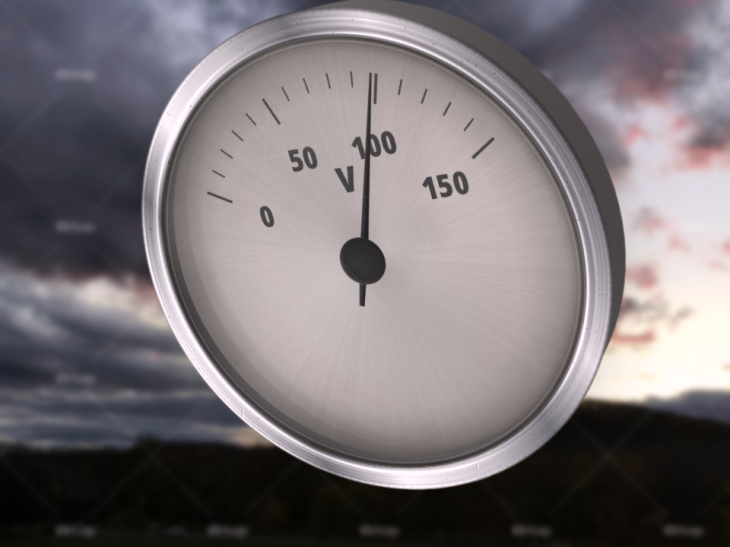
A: 100 V
